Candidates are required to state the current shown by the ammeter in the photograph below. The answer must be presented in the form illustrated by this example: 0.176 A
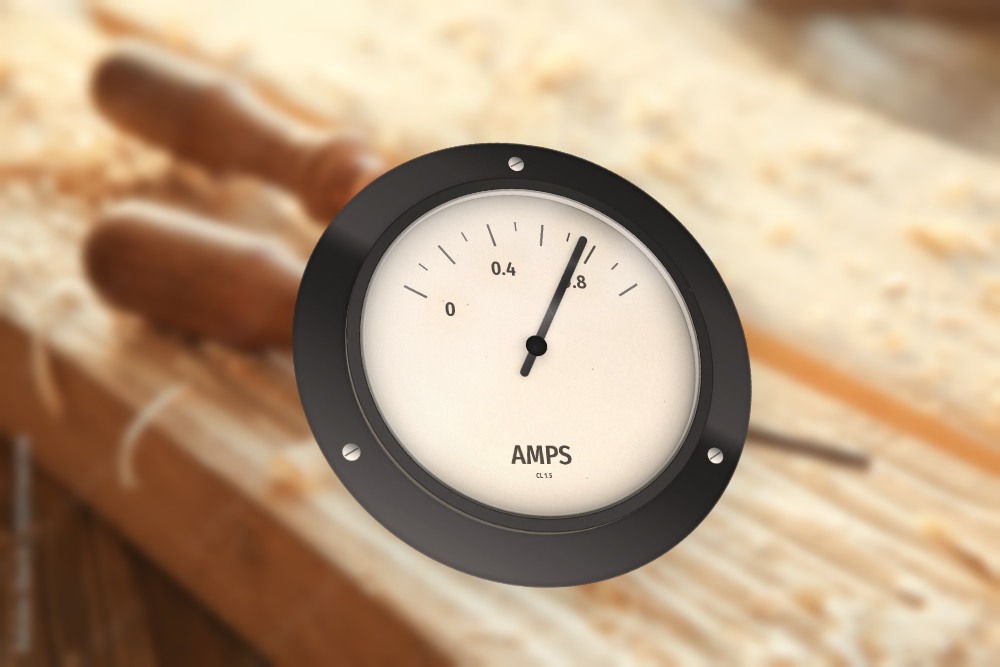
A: 0.75 A
